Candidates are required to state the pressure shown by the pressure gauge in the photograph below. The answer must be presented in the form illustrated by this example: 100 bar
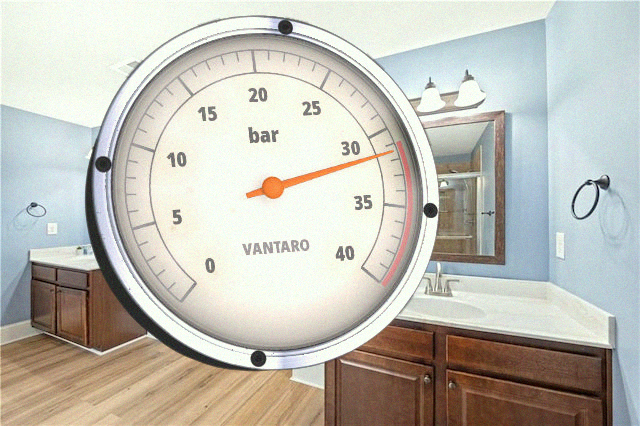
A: 31.5 bar
